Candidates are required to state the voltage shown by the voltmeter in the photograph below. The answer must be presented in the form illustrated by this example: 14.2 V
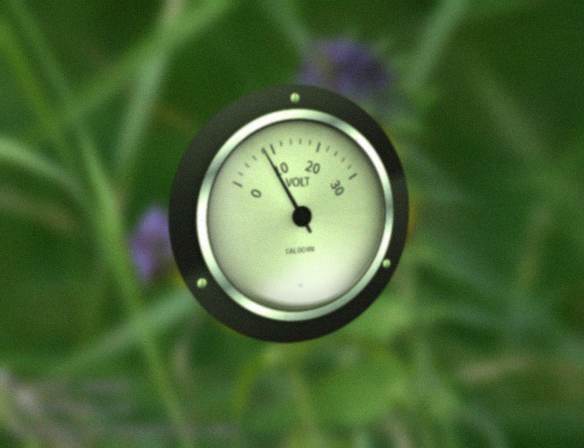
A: 8 V
